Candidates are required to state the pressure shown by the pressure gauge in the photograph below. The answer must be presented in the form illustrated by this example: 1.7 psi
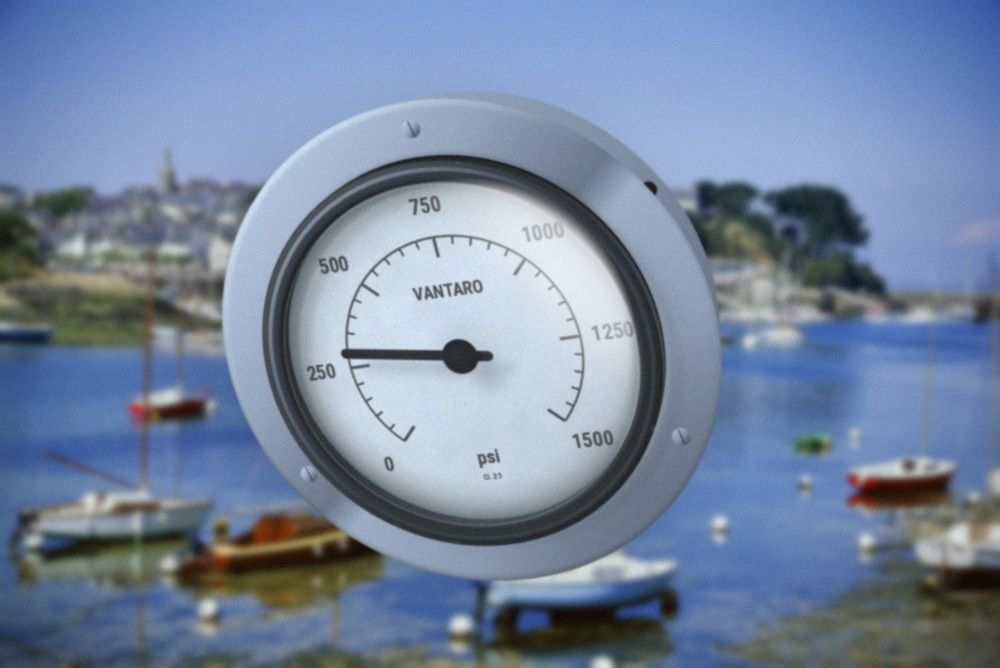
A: 300 psi
